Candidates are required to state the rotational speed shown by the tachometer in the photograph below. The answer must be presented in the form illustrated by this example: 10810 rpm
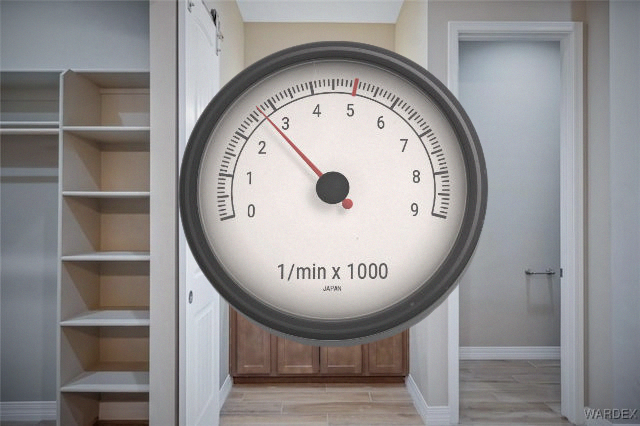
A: 2700 rpm
